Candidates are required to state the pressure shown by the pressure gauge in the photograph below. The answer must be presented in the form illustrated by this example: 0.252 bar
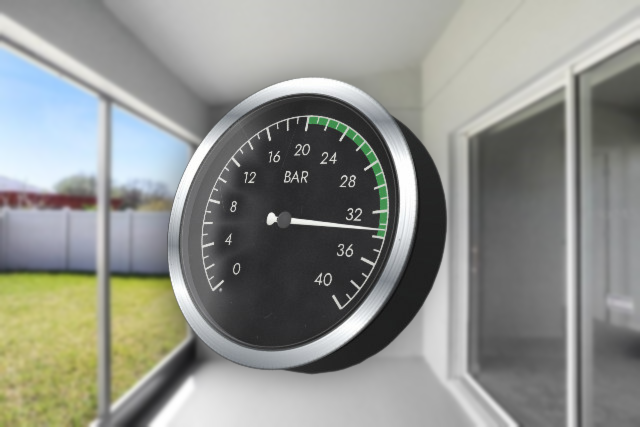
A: 33.5 bar
